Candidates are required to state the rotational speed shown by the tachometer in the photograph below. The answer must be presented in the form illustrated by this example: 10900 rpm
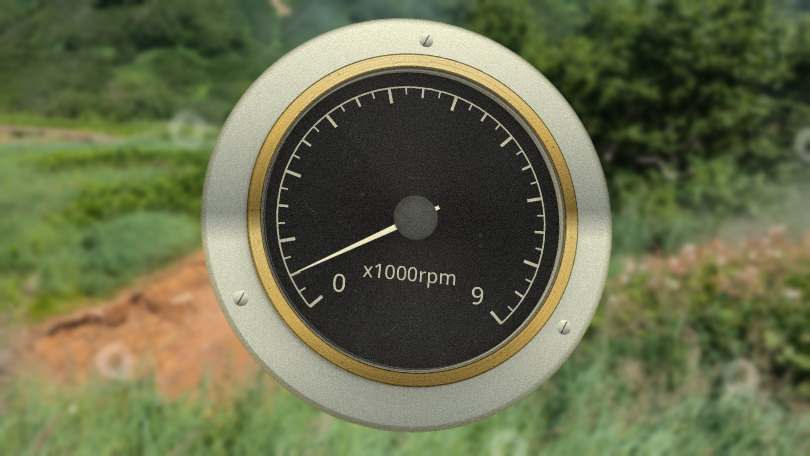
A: 500 rpm
